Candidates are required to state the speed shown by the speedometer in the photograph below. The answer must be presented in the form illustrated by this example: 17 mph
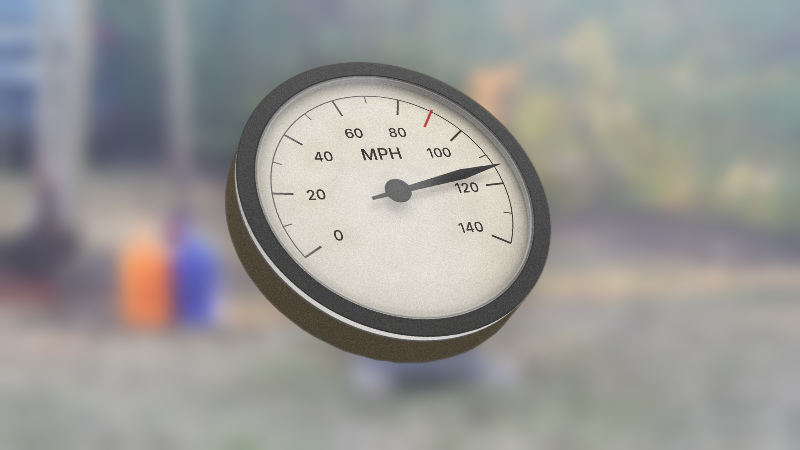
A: 115 mph
